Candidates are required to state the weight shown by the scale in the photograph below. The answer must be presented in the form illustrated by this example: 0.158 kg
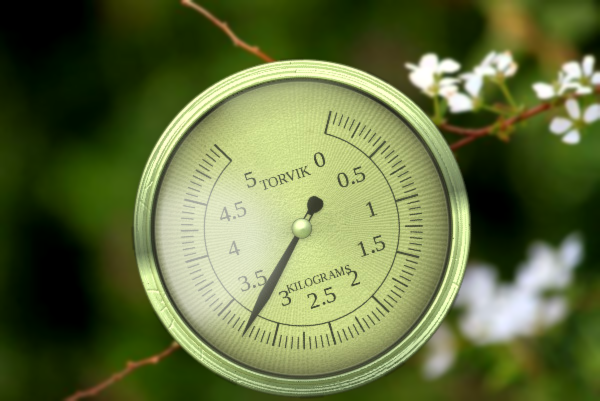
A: 3.25 kg
